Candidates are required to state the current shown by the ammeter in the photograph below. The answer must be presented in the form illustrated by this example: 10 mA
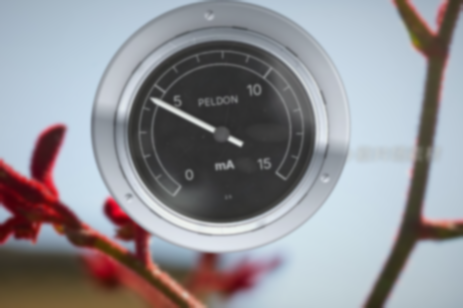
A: 4.5 mA
